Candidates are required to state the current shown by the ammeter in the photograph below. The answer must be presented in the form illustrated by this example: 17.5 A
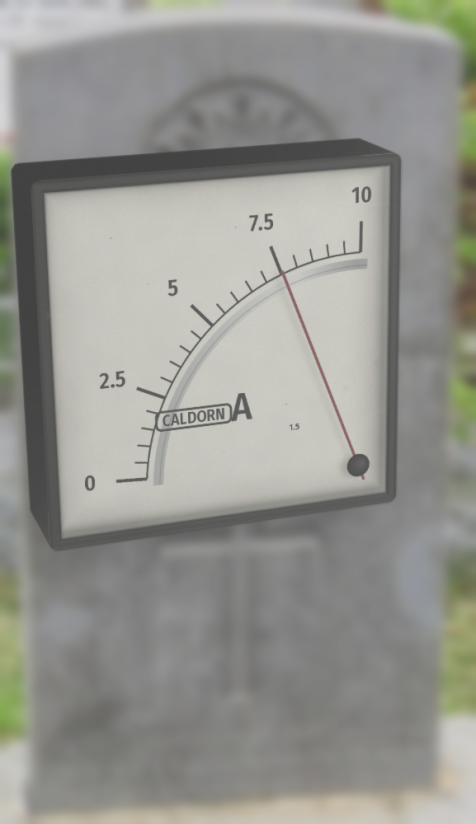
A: 7.5 A
